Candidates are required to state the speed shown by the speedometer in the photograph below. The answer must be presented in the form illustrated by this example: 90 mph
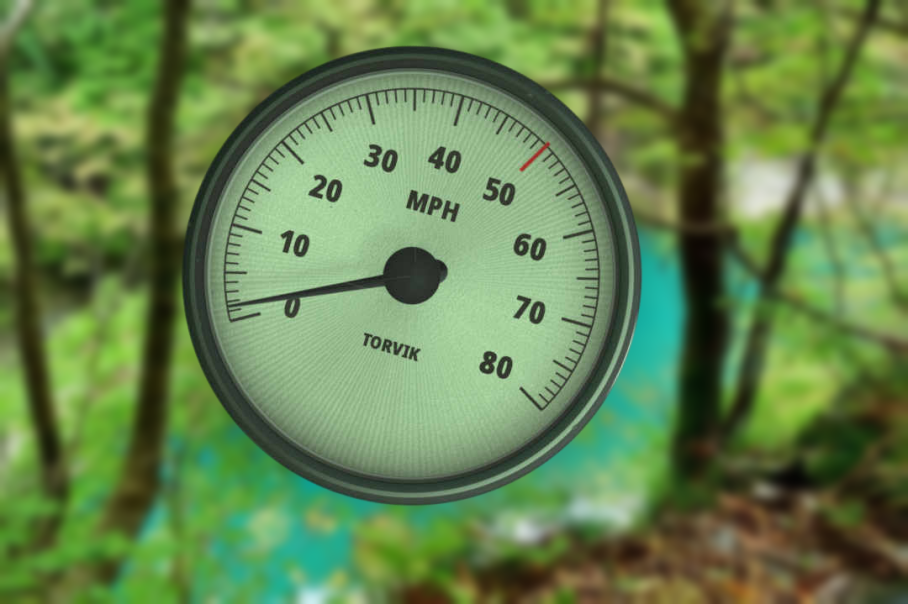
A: 1.5 mph
